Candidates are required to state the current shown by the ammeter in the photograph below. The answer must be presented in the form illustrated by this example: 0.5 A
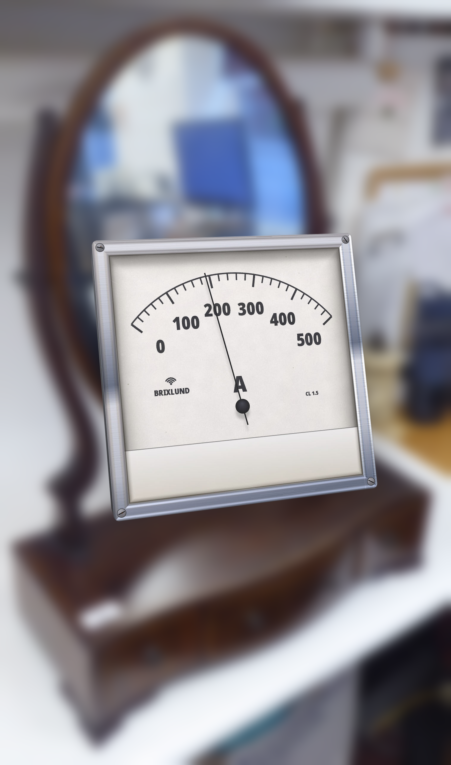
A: 190 A
